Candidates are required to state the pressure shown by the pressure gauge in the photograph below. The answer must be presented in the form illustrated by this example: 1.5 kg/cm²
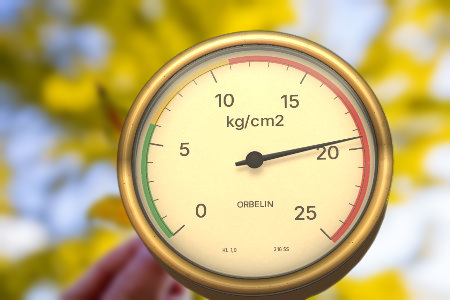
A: 19.5 kg/cm²
